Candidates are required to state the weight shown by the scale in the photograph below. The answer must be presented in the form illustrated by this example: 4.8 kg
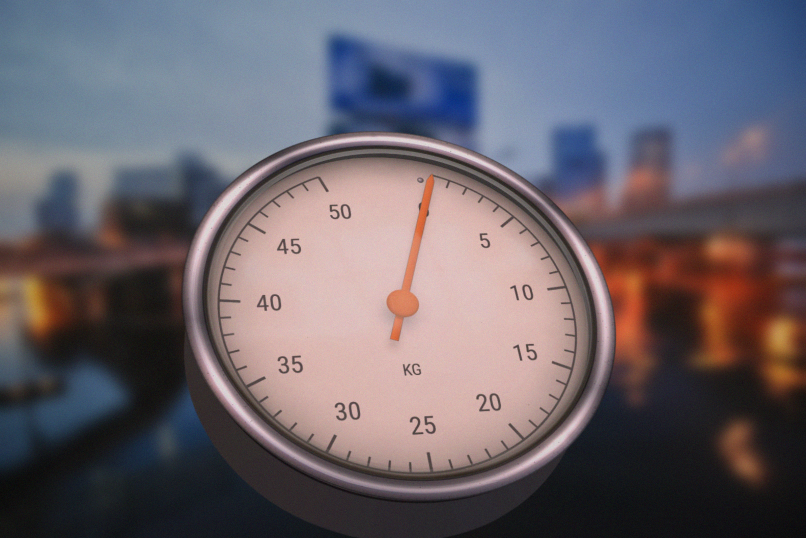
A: 0 kg
